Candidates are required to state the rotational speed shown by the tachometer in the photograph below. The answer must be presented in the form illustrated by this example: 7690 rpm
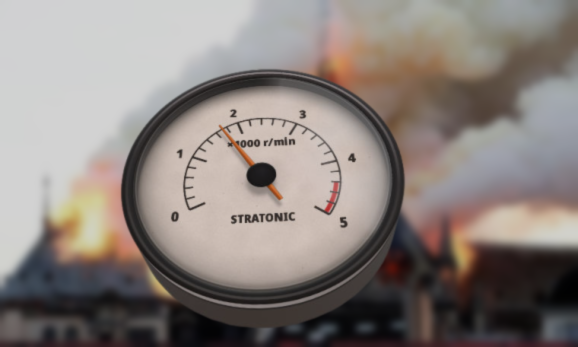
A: 1700 rpm
